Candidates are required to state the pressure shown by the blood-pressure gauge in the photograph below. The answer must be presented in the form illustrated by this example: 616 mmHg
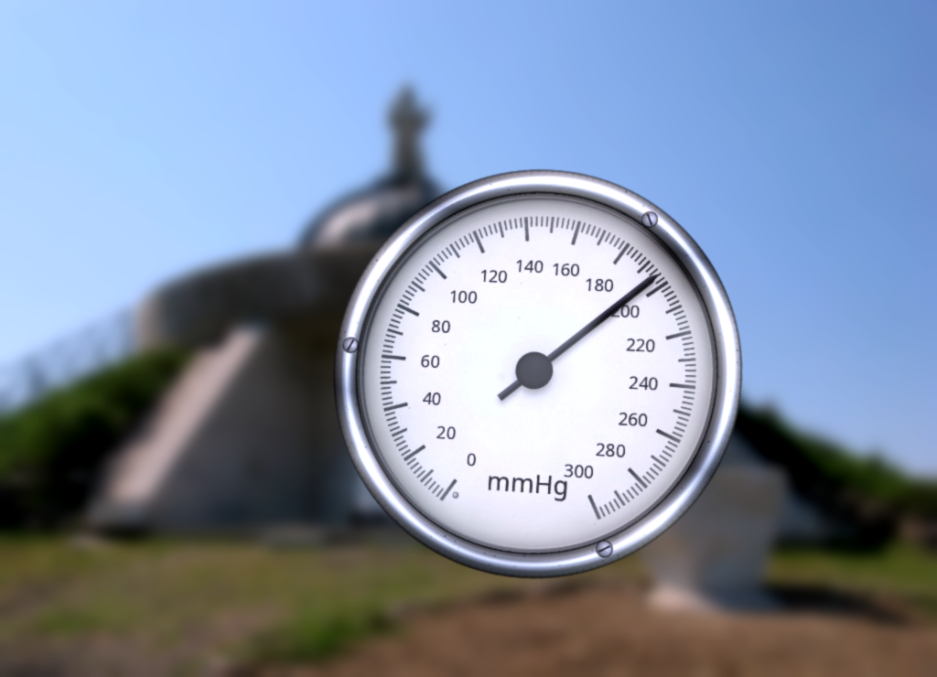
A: 196 mmHg
